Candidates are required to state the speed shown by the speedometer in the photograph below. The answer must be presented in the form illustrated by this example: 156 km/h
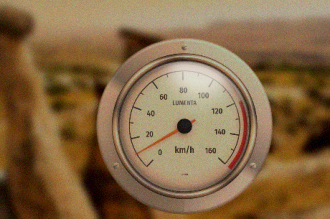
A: 10 km/h
